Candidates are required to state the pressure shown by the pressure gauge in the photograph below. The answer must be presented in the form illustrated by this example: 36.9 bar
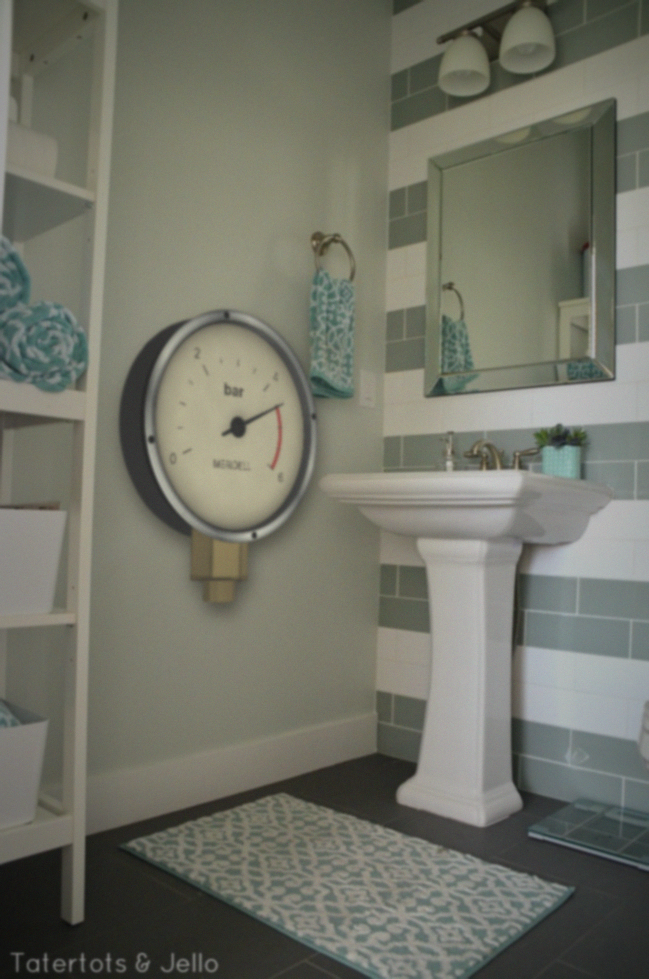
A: 4.5 bar
